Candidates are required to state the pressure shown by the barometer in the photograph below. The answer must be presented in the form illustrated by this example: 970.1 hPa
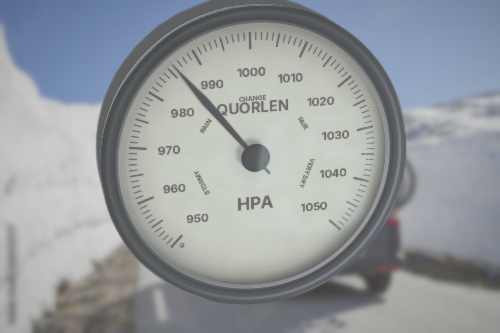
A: 986 hPa
